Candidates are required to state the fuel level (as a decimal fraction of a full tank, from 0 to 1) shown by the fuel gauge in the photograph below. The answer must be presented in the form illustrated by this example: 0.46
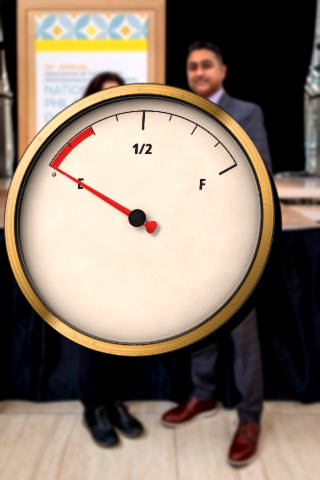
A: 0
